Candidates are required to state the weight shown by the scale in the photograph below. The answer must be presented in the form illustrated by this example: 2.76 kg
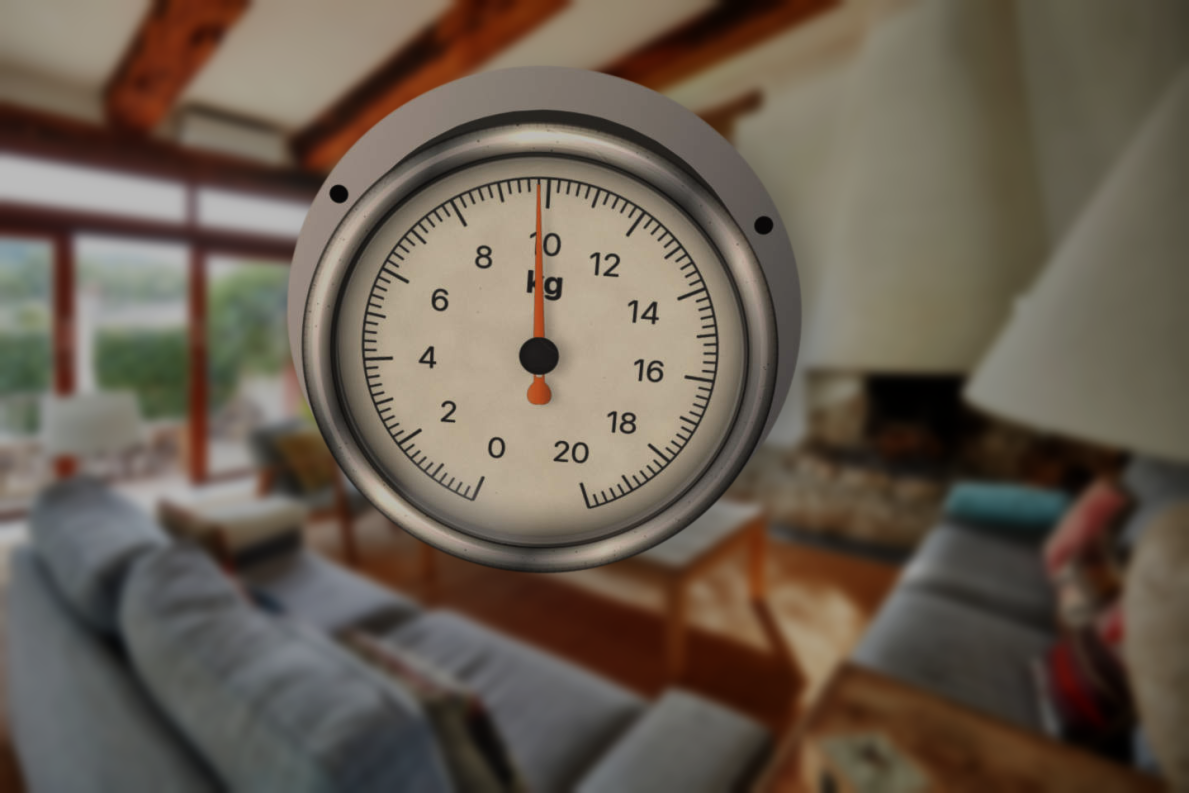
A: 9.8 kg
